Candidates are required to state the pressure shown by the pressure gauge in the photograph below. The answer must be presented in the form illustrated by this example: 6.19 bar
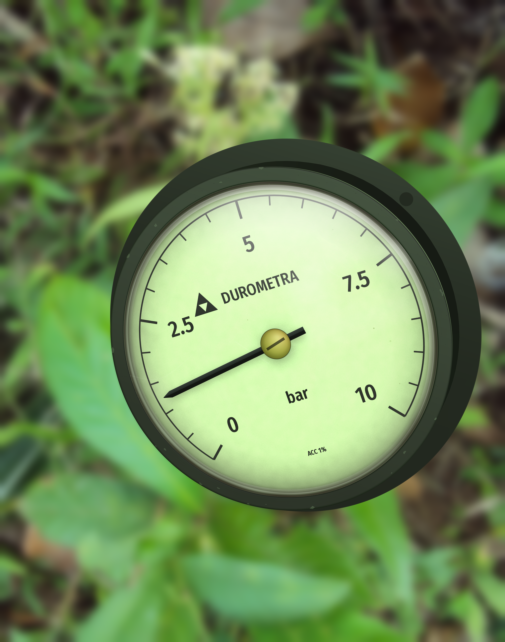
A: 1.25 bar
